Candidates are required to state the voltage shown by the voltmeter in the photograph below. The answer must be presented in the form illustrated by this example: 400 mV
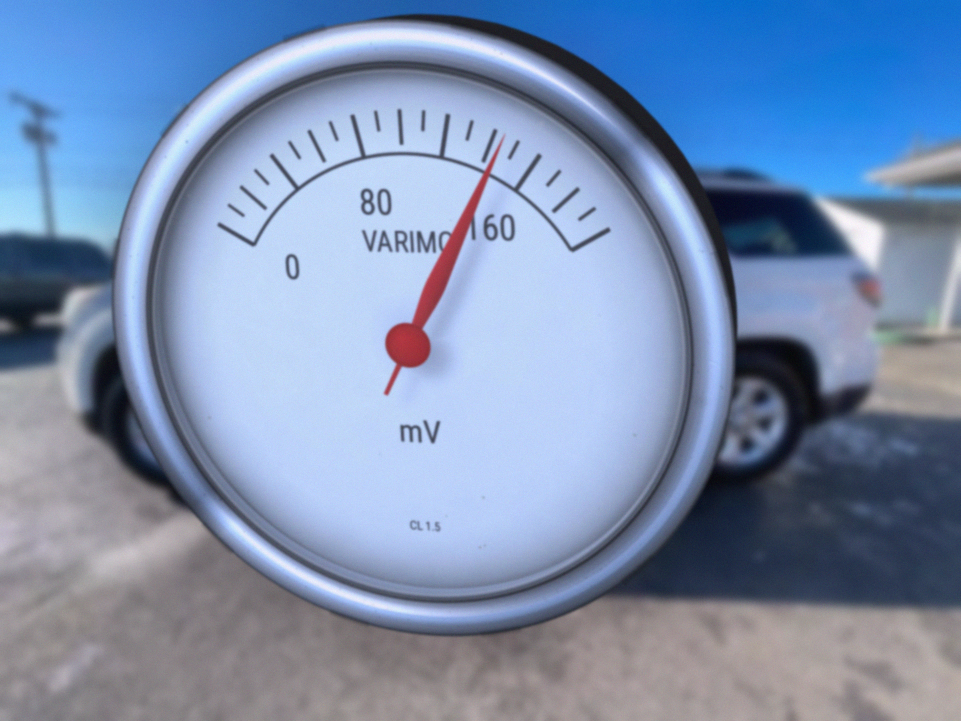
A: 145 mV
